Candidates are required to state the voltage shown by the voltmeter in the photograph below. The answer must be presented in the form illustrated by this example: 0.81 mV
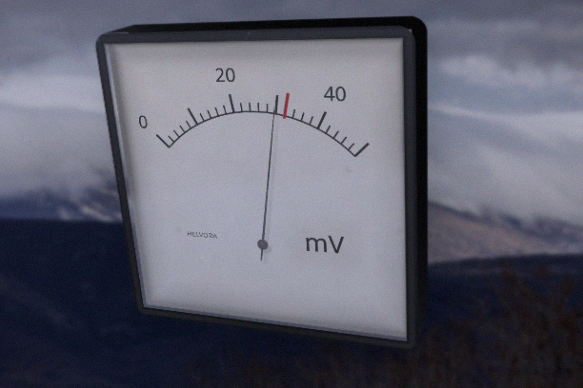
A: 30 mV
